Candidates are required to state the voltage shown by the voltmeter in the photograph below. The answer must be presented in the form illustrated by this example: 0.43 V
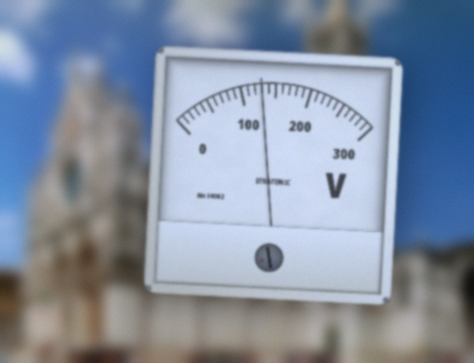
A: 130 V
